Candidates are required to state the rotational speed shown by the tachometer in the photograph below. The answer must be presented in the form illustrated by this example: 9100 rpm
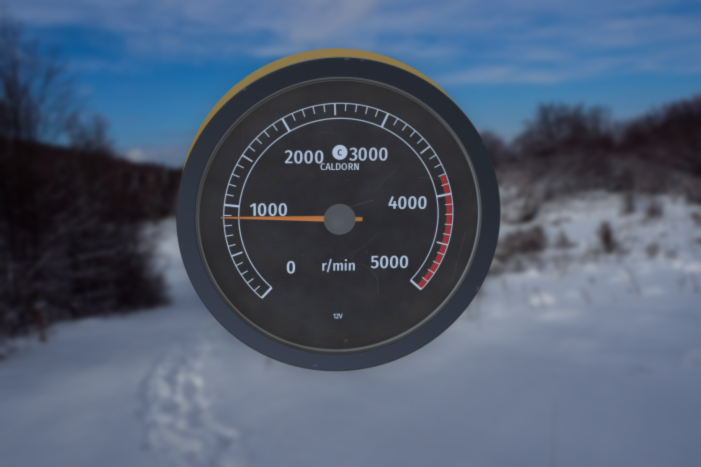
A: 900 rpm
